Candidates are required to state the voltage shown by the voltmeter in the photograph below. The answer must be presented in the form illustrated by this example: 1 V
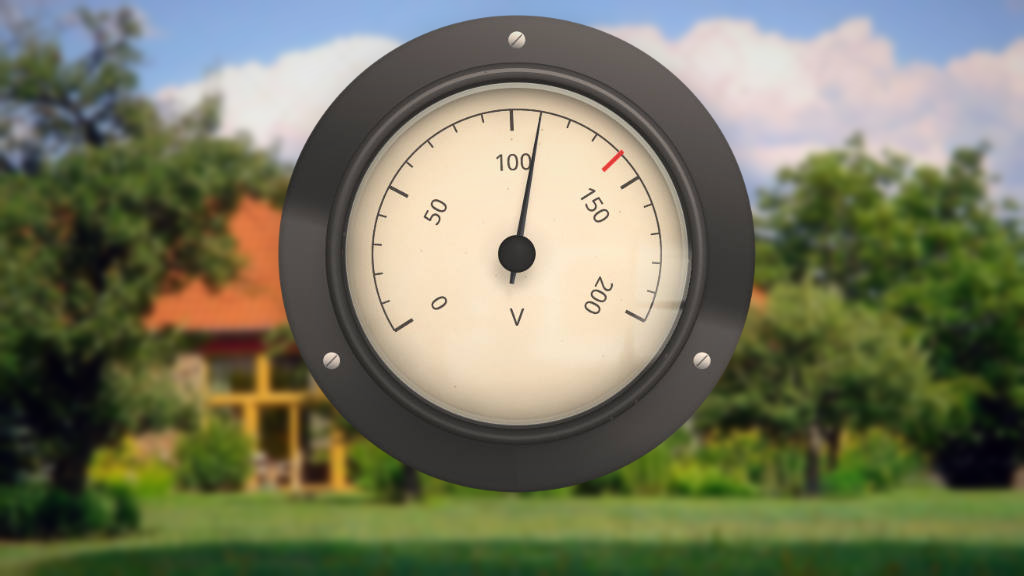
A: 110 V
